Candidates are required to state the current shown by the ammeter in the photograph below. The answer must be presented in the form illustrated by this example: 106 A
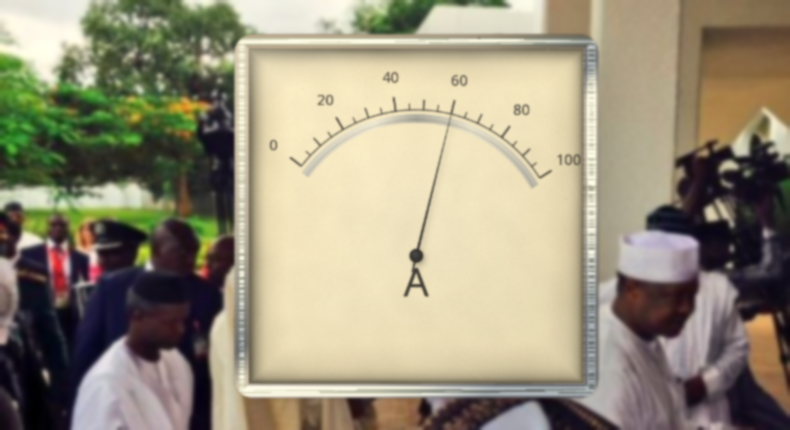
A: 60 A
